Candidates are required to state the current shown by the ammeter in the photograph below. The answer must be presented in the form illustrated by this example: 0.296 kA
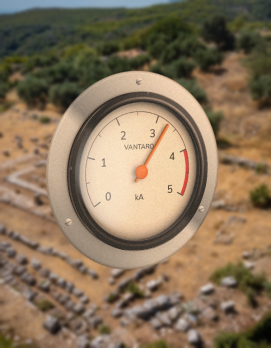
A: 3.25 kA
